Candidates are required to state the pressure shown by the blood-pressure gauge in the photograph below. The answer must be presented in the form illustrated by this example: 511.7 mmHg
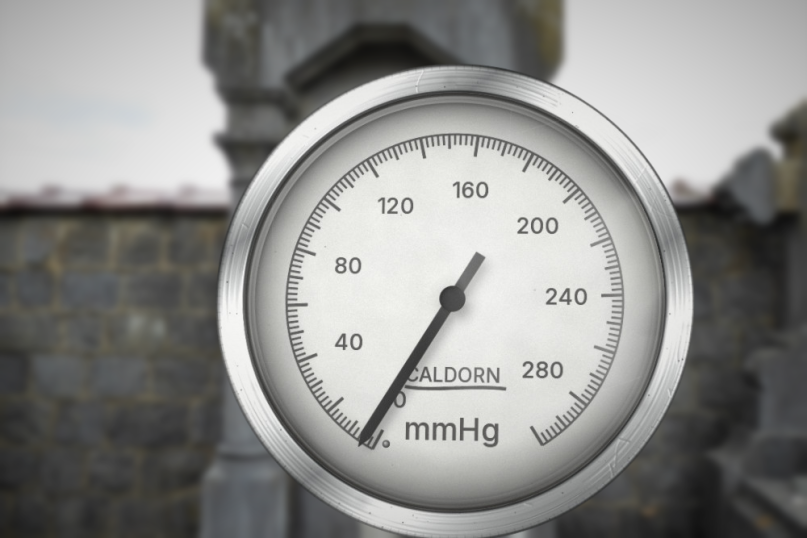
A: 4 mmHg
